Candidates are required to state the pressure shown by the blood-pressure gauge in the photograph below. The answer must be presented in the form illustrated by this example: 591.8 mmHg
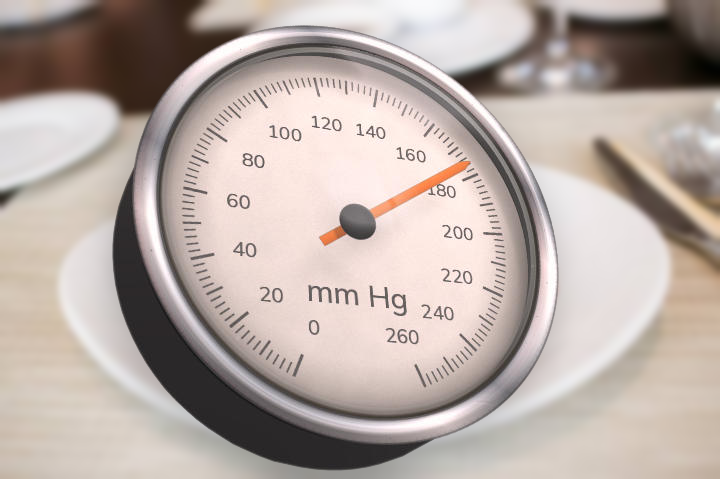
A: 176 mmHg
